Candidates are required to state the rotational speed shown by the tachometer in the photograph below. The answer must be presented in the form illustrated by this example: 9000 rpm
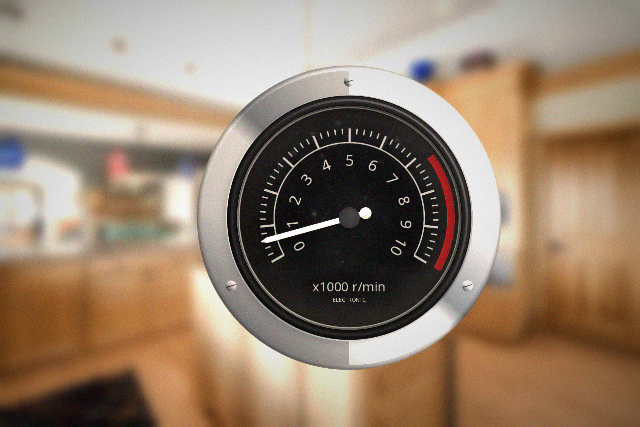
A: 600 rpm
